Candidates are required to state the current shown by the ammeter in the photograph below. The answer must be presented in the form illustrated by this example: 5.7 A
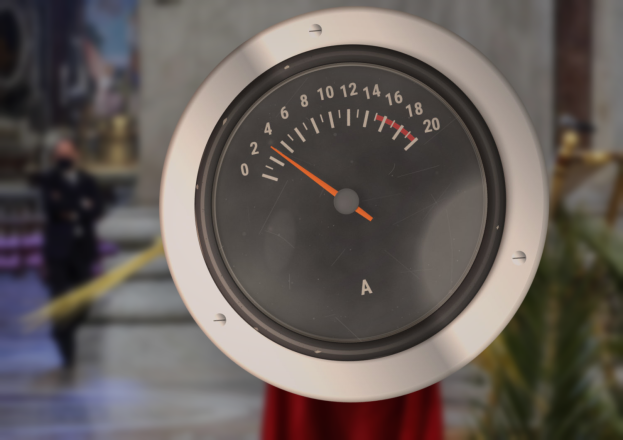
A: 3 A
